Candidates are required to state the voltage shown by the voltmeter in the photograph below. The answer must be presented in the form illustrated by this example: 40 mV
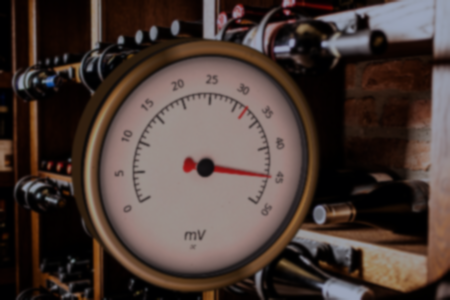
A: 45 mV
